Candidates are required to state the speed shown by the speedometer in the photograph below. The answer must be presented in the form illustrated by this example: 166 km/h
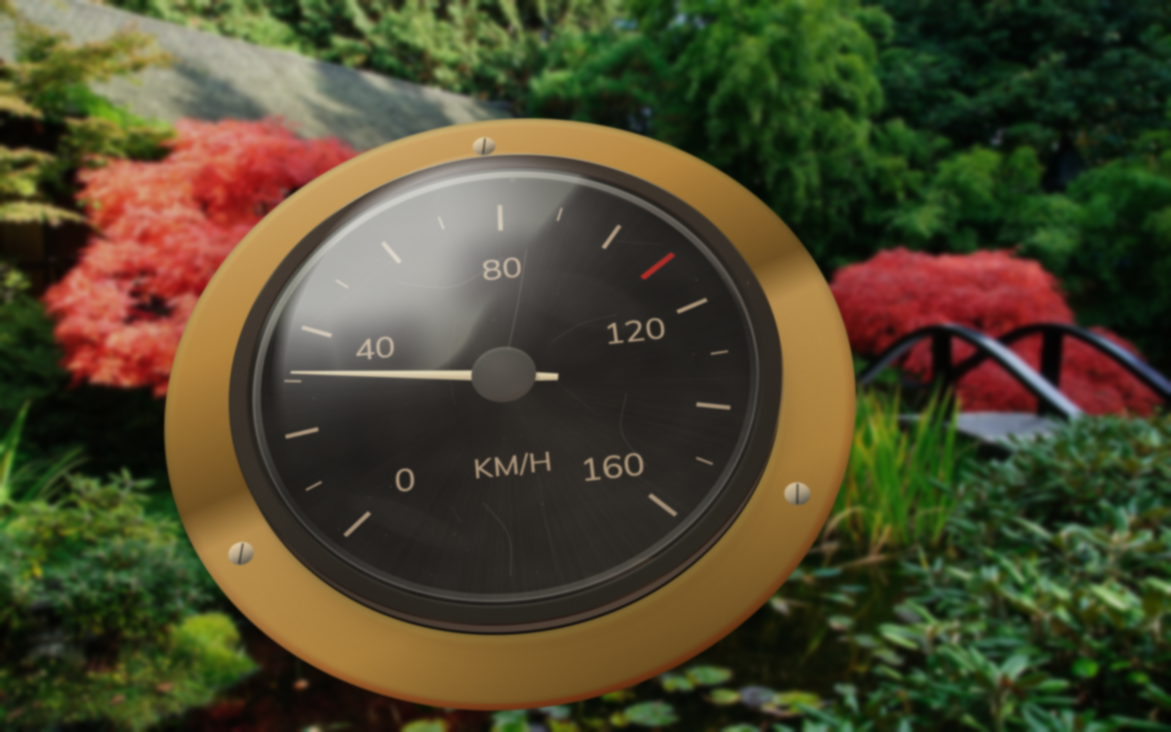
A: 30 km/h
